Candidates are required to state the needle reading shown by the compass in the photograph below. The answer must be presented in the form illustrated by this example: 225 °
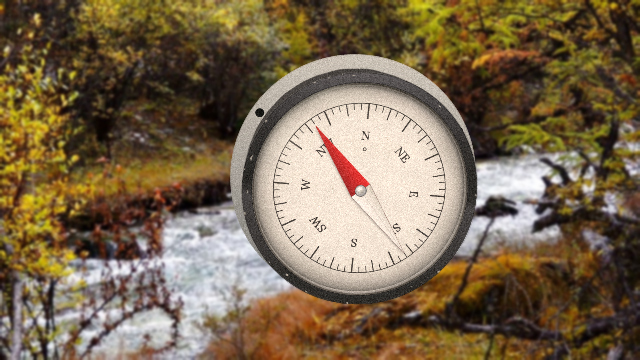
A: 320 °
